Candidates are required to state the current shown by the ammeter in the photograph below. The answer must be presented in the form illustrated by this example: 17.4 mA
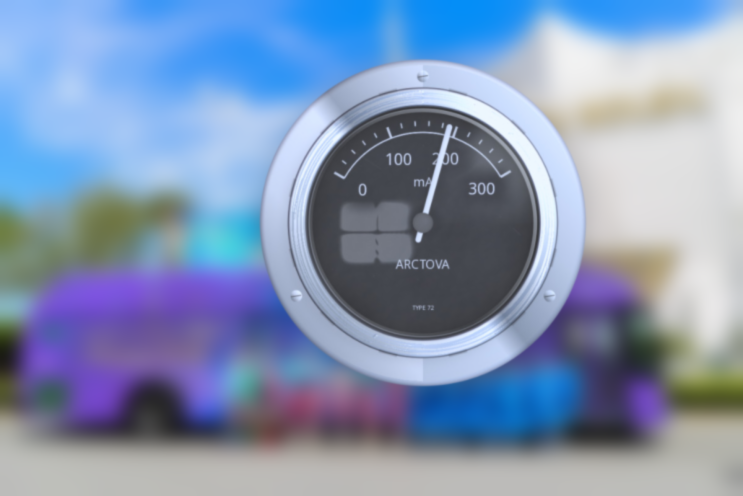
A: 190 mA
